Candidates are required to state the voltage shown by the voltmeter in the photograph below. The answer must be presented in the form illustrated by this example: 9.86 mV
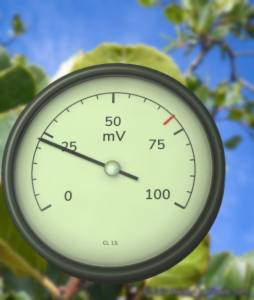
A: 22.5 mV
